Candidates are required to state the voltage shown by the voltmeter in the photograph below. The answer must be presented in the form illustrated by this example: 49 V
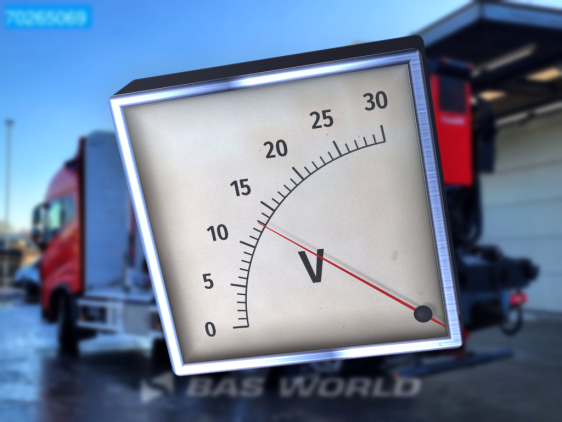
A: 13 V
